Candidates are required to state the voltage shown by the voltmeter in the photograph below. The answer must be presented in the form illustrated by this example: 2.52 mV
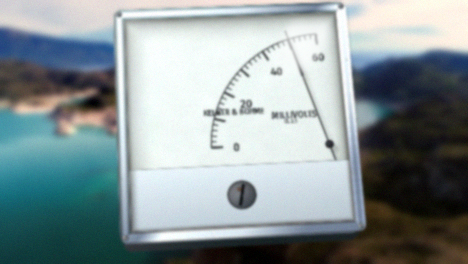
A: 50 mV
